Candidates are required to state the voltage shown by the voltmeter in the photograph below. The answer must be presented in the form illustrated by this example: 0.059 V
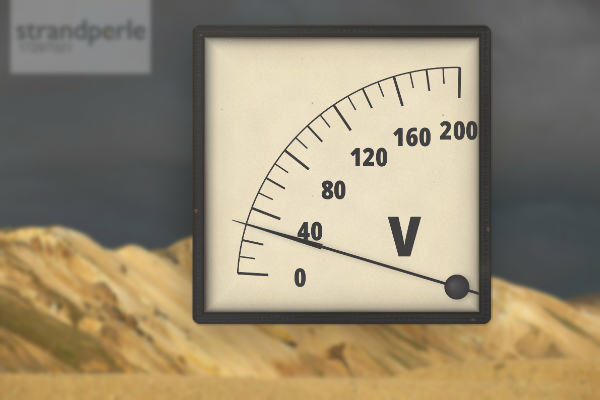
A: 30 V
